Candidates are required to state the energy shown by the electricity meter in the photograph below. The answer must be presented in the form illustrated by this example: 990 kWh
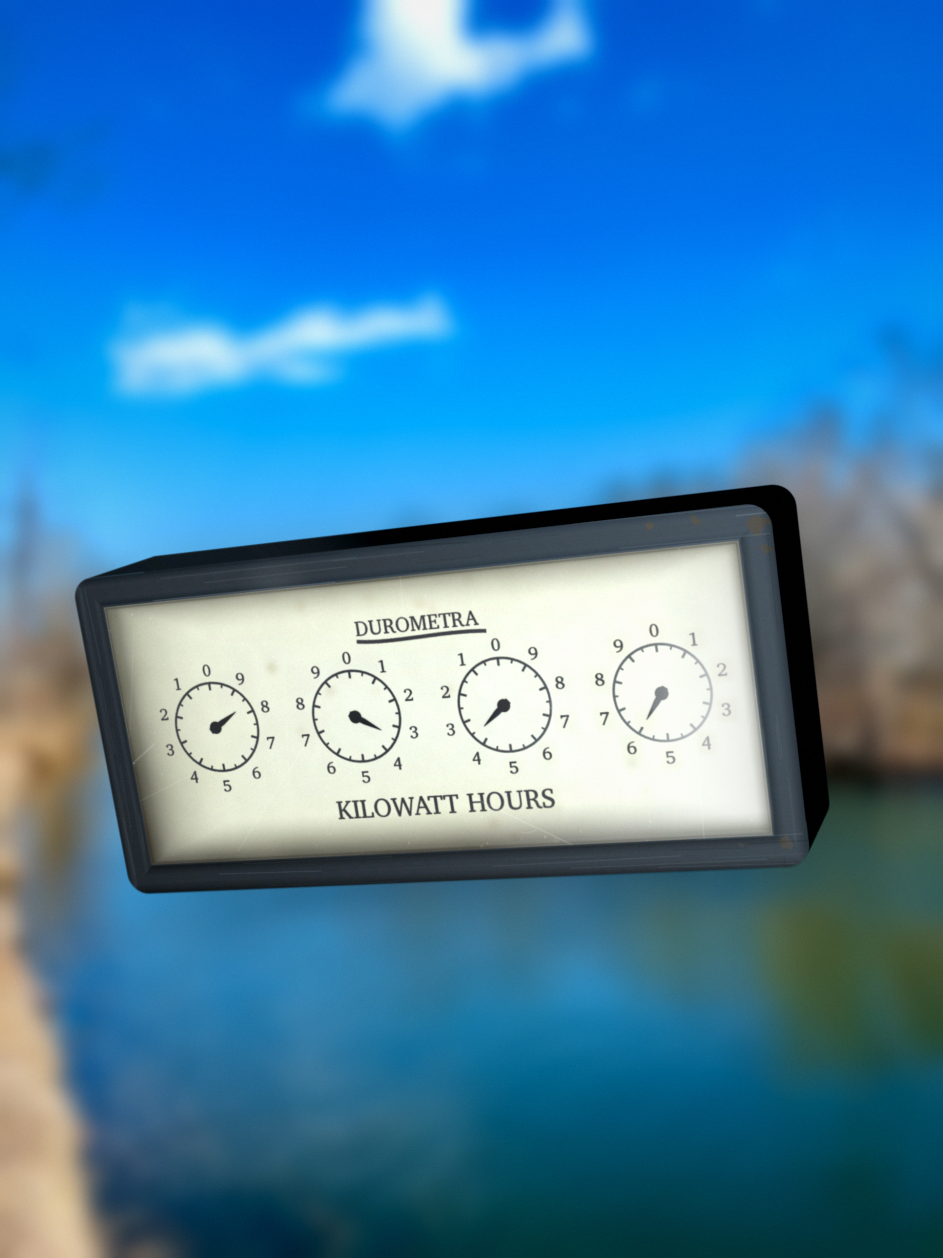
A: 8336 kWh
